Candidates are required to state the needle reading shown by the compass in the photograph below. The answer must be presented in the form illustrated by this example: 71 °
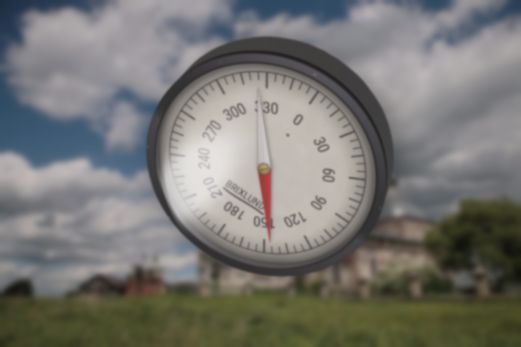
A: 145 °
